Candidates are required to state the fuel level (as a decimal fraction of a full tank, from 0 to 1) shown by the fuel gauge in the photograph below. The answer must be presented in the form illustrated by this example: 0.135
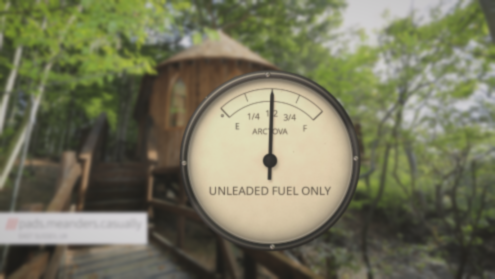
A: 0.5
